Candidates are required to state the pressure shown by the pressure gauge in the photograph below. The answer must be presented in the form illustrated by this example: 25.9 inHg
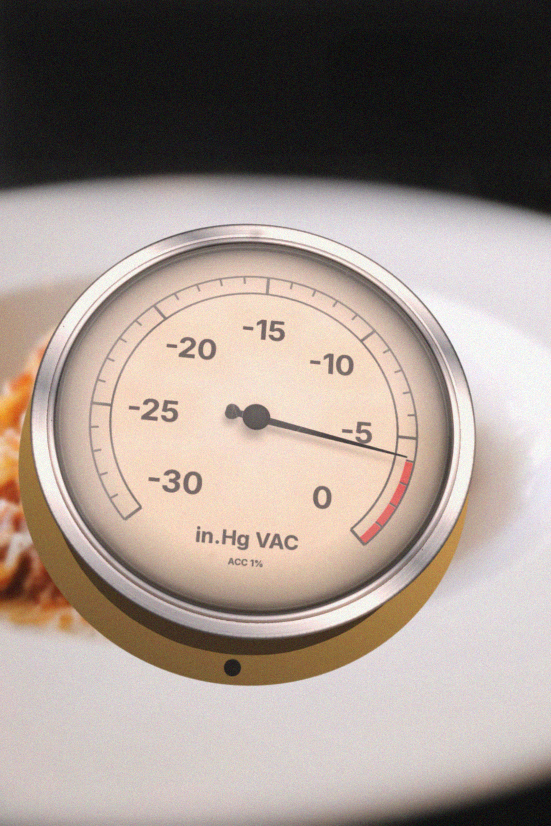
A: -4 inHg
